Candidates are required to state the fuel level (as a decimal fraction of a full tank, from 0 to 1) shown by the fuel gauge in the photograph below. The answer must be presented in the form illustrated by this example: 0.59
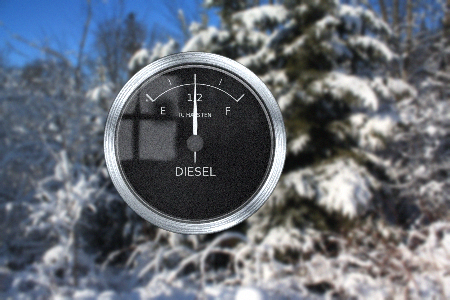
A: 0.5
